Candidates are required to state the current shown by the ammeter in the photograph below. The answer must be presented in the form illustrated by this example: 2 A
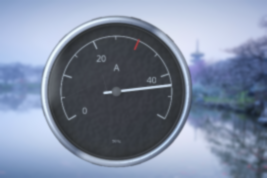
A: 42.5 A
